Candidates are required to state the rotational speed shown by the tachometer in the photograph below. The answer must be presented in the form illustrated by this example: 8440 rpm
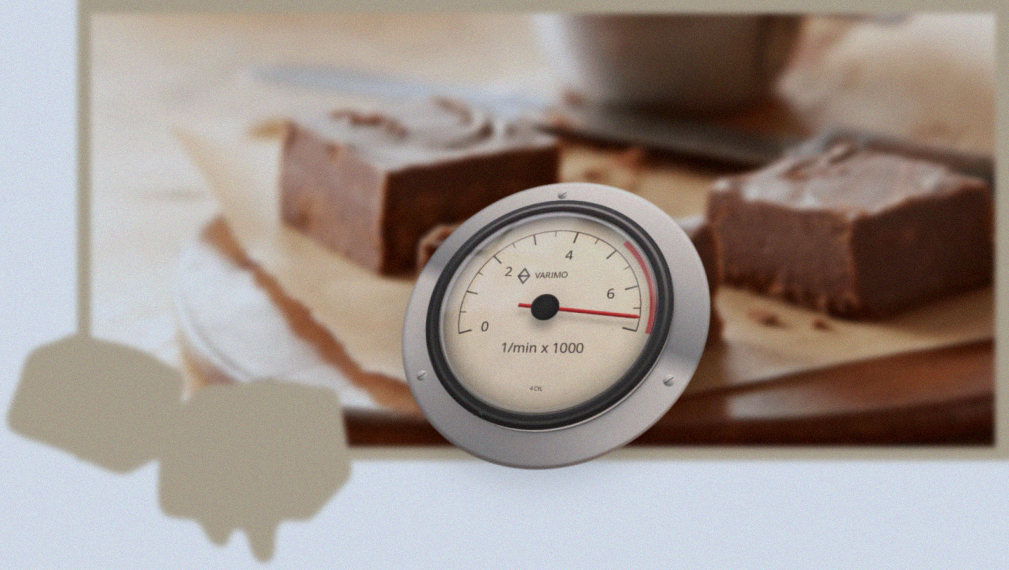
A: 6750 rpm
